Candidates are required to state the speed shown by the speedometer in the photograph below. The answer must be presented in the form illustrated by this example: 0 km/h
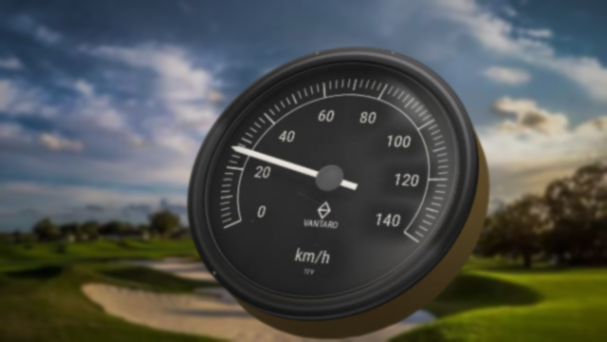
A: 26 km/h
